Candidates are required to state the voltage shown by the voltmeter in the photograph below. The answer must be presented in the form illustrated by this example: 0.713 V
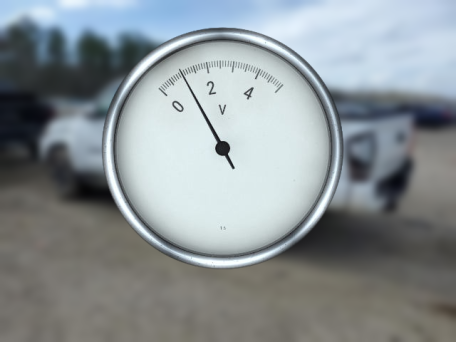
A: 1 V
